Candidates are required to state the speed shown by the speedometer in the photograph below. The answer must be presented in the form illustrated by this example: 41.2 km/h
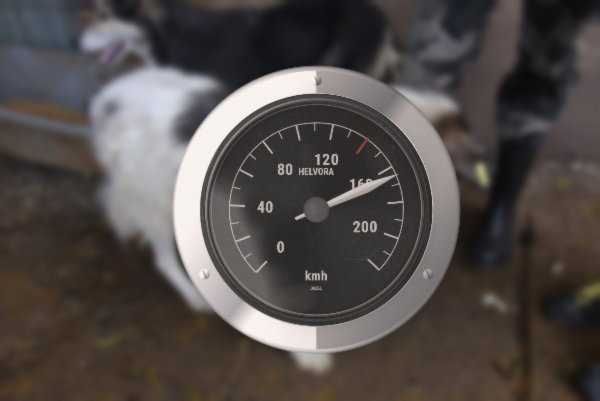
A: 165 km/h
